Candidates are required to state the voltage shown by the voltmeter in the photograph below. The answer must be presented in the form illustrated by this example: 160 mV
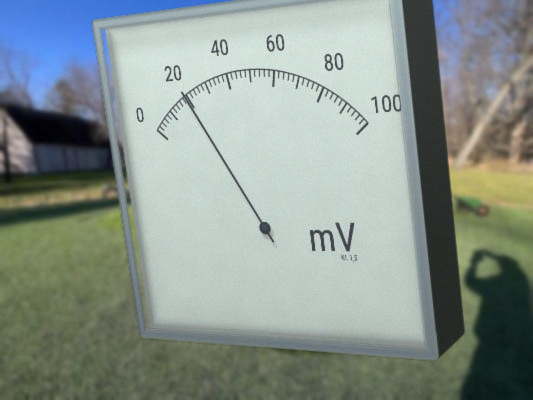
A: 20 mV
